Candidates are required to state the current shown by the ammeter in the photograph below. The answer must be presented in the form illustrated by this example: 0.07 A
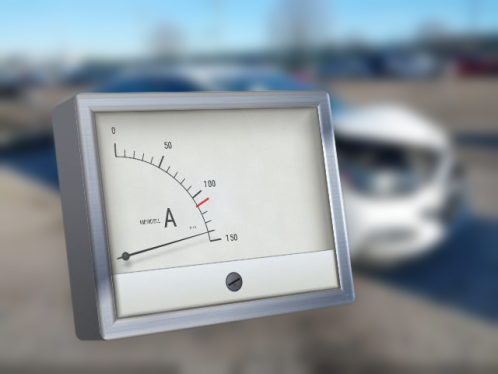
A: 140 A
